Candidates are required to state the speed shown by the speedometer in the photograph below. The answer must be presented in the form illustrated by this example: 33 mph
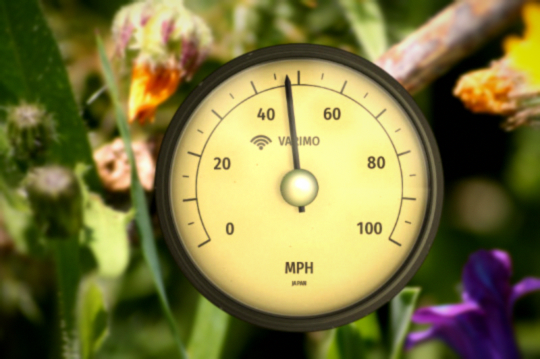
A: 47.5 mph
